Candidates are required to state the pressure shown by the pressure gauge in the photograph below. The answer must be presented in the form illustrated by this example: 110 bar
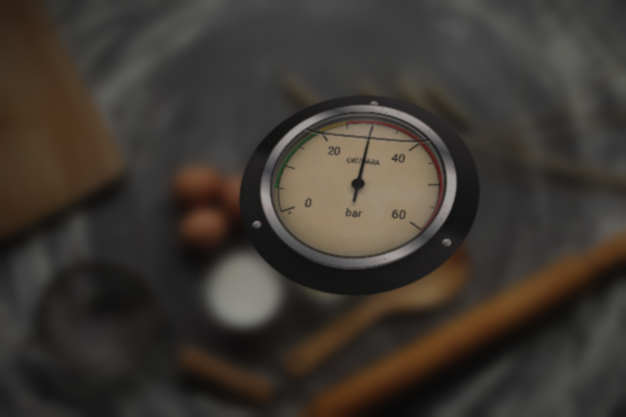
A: 30 bar
